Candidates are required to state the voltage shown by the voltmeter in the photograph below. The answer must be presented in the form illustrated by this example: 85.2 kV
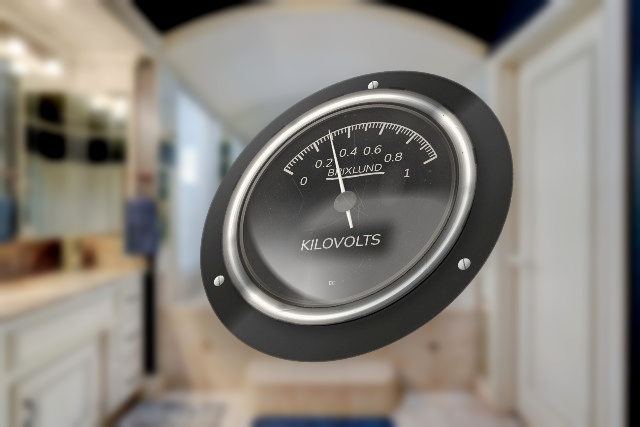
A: 0.3 kV
